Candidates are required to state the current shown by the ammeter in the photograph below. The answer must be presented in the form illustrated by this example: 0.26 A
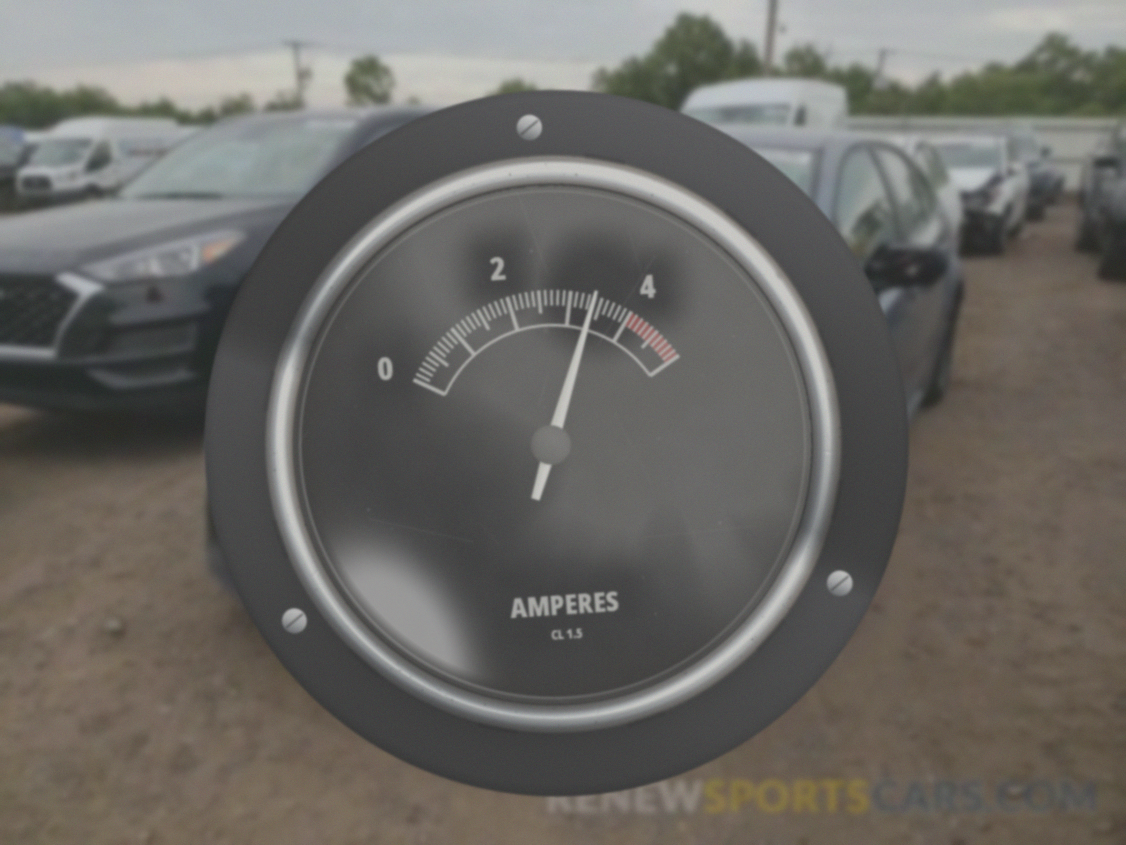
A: 3.4 A
